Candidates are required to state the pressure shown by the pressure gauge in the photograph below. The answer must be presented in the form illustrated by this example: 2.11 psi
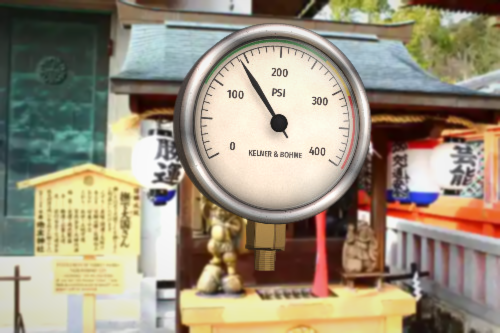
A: 140 psi
